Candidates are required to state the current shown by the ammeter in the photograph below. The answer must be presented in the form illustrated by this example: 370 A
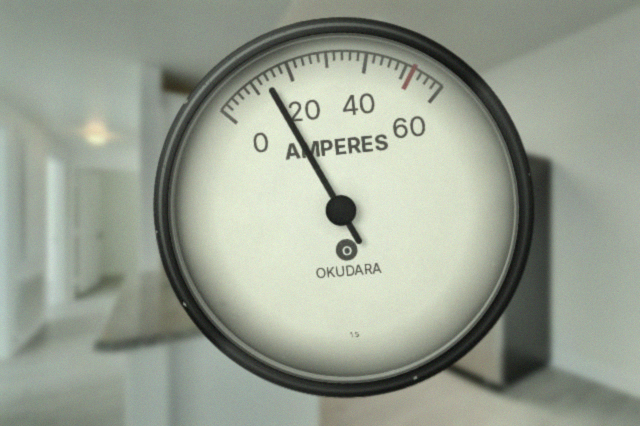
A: 14 A
